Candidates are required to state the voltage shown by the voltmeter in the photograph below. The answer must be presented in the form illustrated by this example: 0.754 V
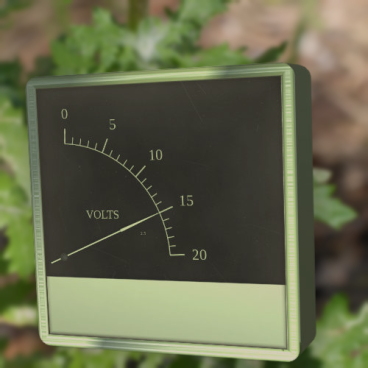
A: 15 V
